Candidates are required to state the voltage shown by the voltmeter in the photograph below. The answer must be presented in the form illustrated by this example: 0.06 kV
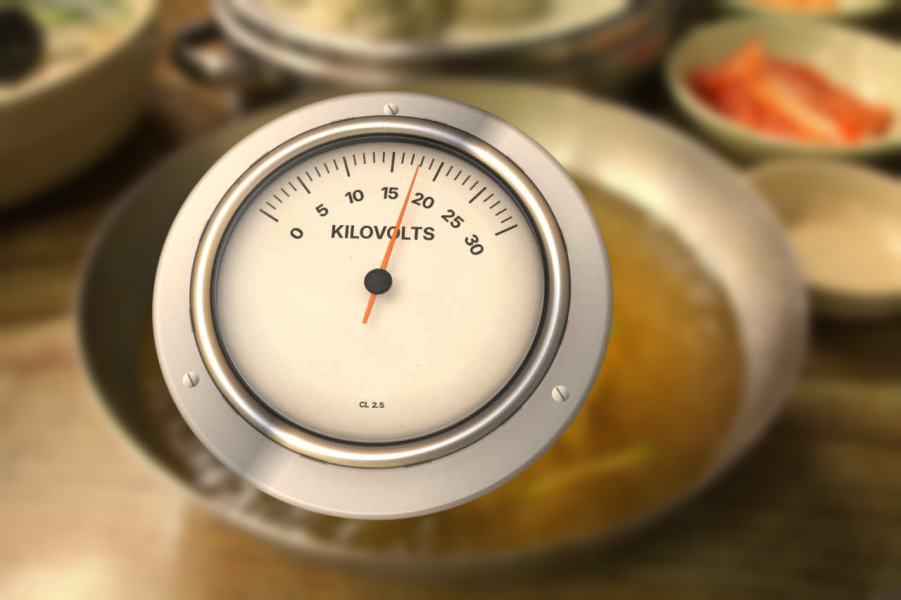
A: 18 kV
